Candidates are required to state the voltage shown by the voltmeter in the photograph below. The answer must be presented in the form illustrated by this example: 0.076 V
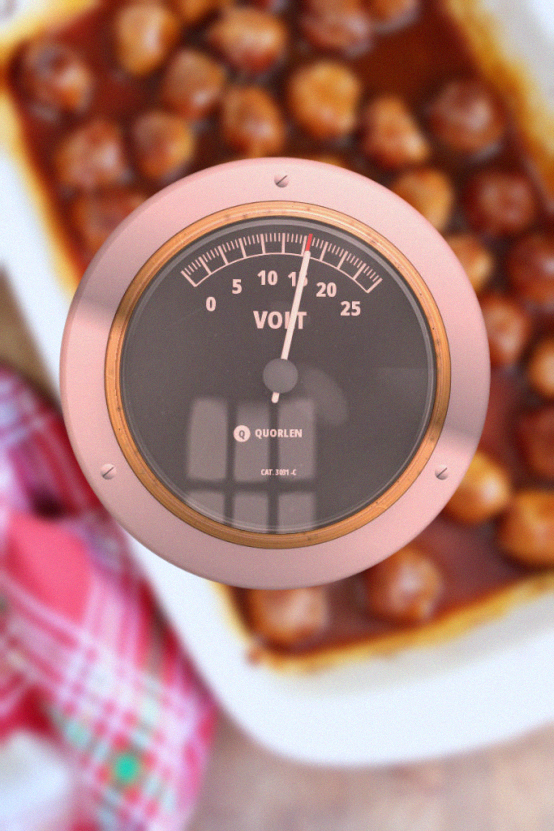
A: 15.5 V
